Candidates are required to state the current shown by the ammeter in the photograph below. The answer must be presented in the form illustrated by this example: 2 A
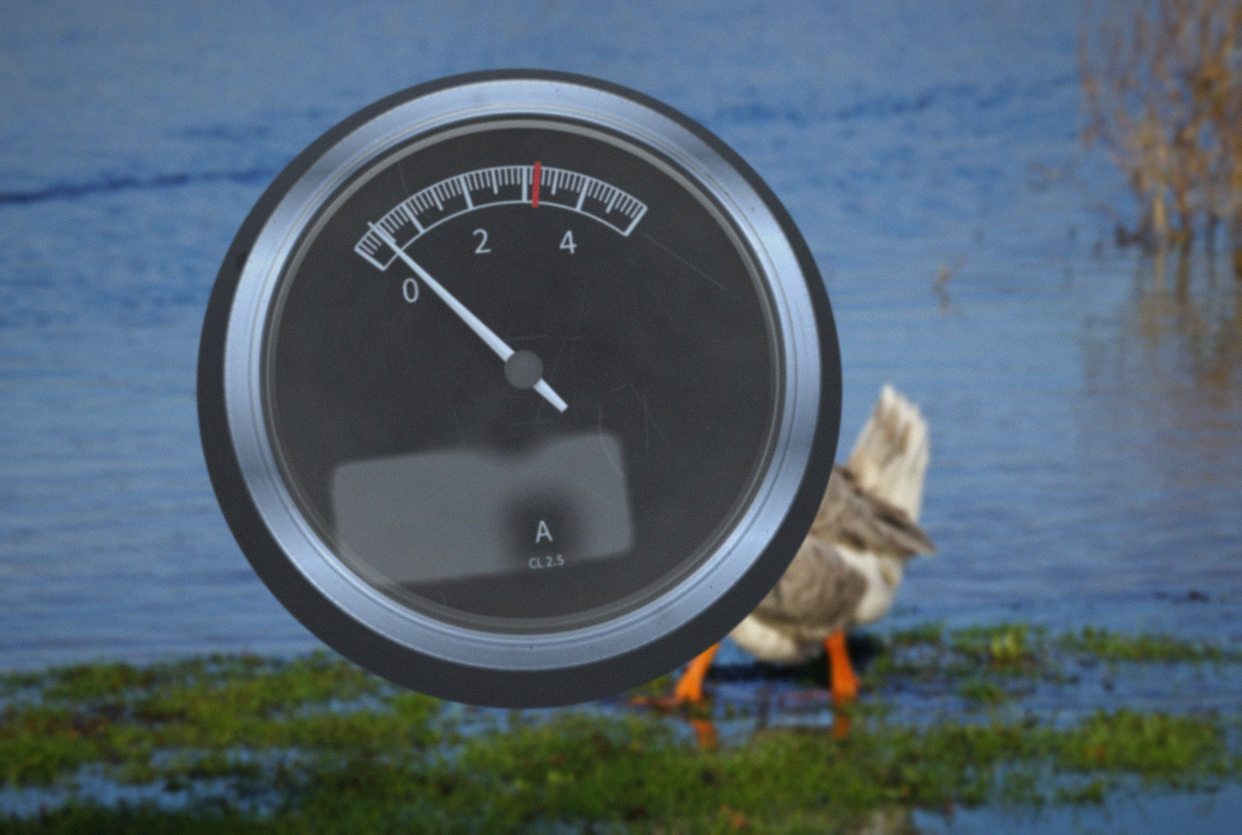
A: 0.4 A
